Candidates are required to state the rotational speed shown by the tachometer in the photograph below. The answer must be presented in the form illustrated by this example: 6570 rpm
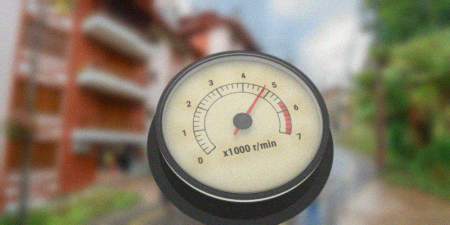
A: 4800 rpm
